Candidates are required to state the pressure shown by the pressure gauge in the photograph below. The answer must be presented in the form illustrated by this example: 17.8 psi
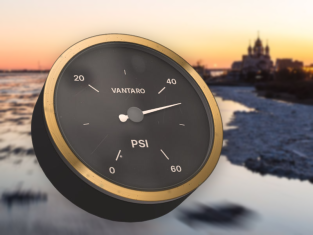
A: 45 psi
